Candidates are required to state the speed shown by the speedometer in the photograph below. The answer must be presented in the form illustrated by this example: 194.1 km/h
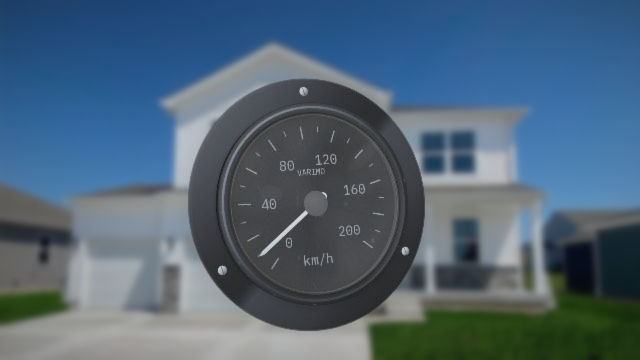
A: 10 km/h
